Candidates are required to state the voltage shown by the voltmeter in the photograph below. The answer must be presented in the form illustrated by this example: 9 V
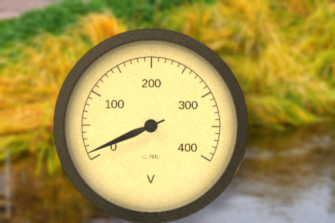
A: 10 V
